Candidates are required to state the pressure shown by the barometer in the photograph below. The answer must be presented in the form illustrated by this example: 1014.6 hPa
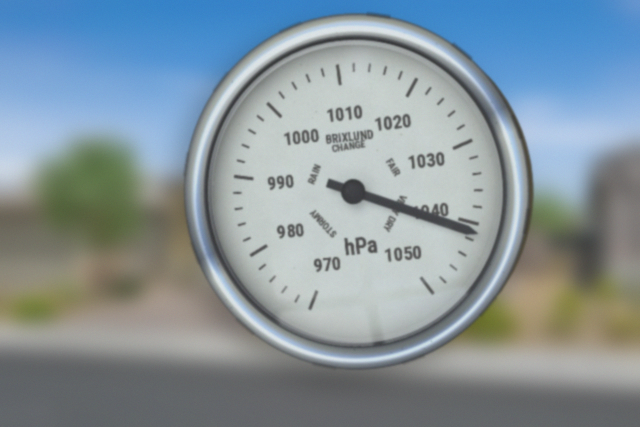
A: 1041 hPa
